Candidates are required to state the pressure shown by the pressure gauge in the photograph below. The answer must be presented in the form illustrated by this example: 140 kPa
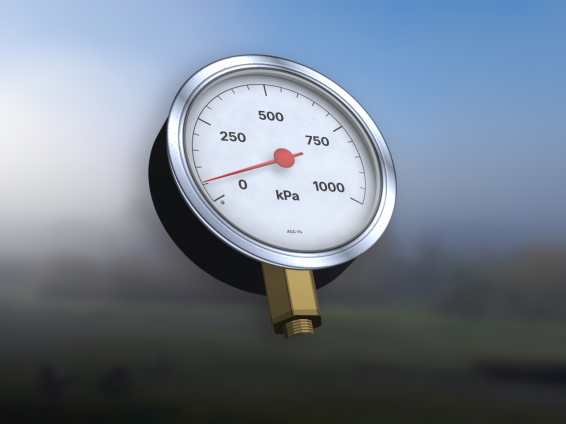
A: 50 kPa
